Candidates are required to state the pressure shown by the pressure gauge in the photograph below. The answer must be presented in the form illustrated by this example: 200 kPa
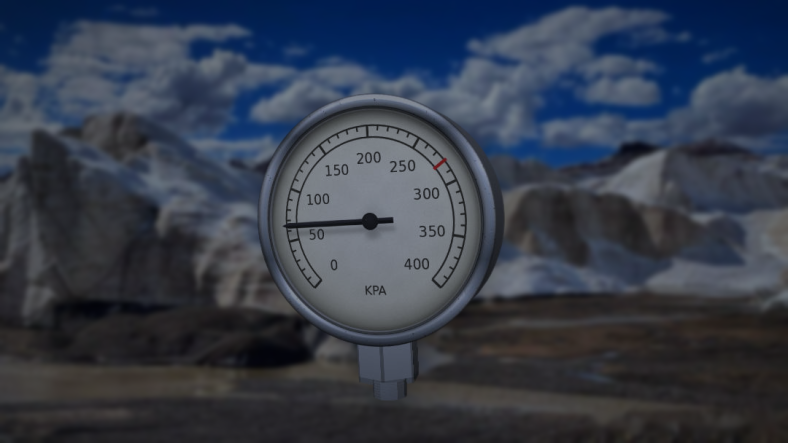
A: 65 kPa
